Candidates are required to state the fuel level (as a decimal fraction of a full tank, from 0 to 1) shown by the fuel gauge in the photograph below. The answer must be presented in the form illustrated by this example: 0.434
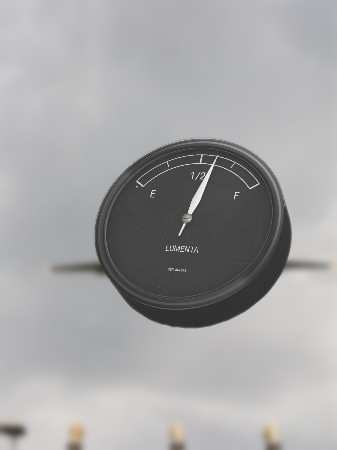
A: 0.625
